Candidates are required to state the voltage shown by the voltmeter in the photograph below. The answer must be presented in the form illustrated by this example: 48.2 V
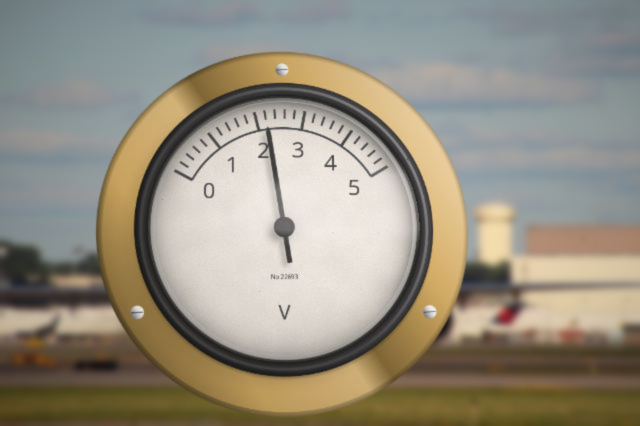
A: 2.2 V
